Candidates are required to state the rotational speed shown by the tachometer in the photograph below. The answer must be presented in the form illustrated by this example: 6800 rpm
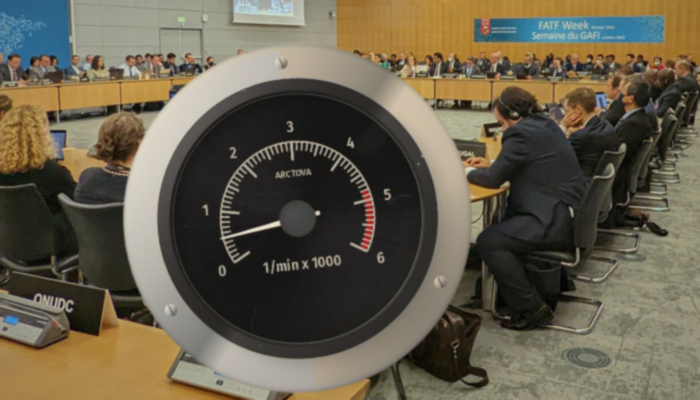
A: 500 rpm
